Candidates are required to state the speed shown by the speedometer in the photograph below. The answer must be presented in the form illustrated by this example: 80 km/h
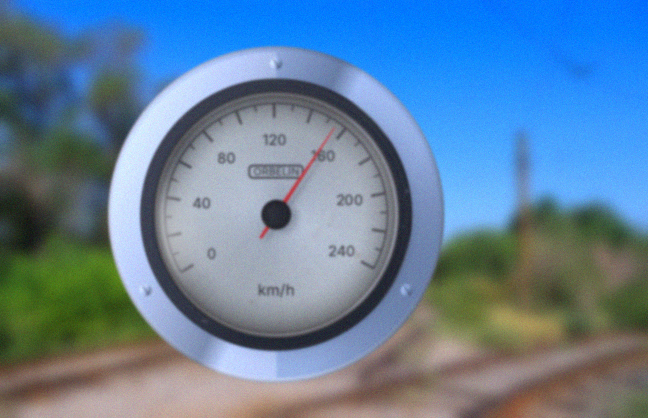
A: 155 km/h
